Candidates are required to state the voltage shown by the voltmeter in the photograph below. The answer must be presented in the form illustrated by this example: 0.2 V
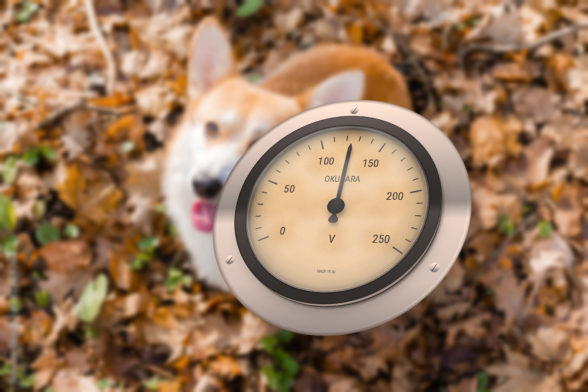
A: 125 V
